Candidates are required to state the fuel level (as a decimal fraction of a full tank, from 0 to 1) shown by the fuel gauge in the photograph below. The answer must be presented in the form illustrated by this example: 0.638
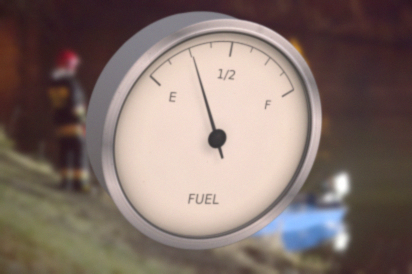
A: 0.25
